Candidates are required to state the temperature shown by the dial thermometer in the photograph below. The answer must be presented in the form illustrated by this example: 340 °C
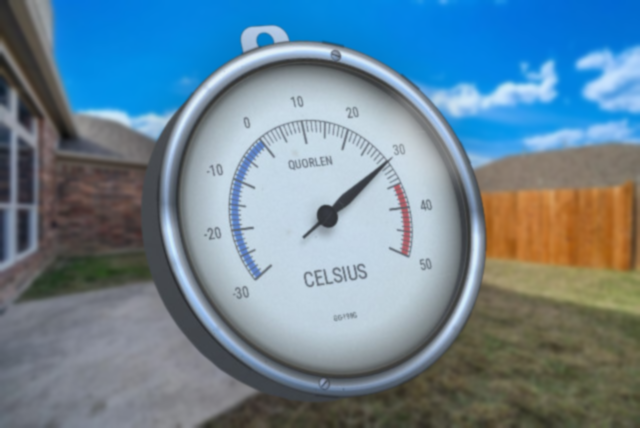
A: 30 °C
